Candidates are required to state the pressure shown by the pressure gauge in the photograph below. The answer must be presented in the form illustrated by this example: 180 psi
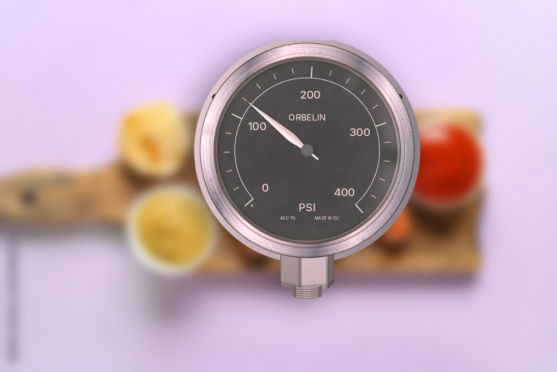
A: 120 psi
